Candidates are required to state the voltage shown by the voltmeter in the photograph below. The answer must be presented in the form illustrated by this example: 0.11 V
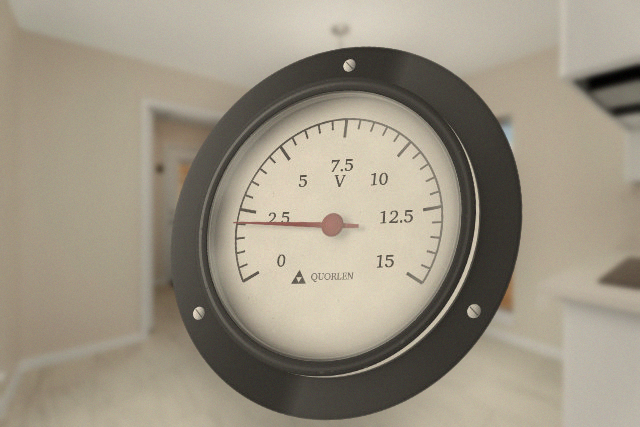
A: 2 V
